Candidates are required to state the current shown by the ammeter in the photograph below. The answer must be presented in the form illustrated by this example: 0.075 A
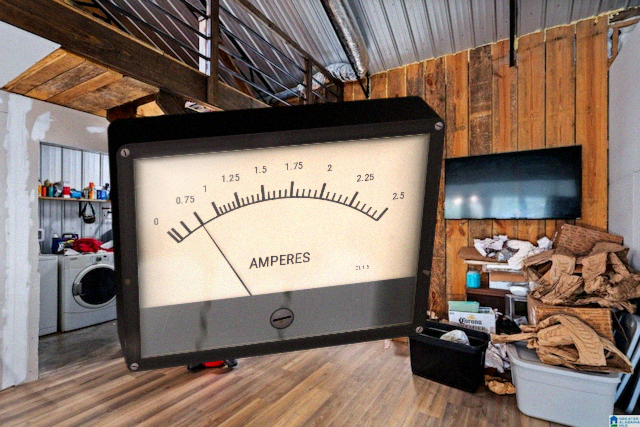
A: 0.75 A
